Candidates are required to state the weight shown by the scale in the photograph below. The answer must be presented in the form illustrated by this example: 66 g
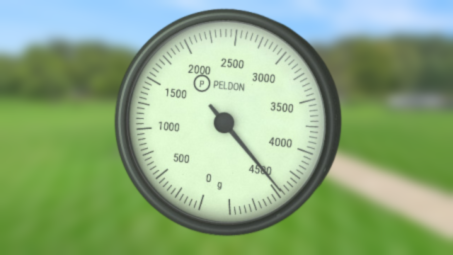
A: 4450 g
